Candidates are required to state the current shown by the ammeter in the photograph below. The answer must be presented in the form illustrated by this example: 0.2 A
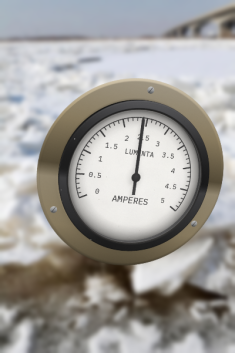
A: 2.4 A
